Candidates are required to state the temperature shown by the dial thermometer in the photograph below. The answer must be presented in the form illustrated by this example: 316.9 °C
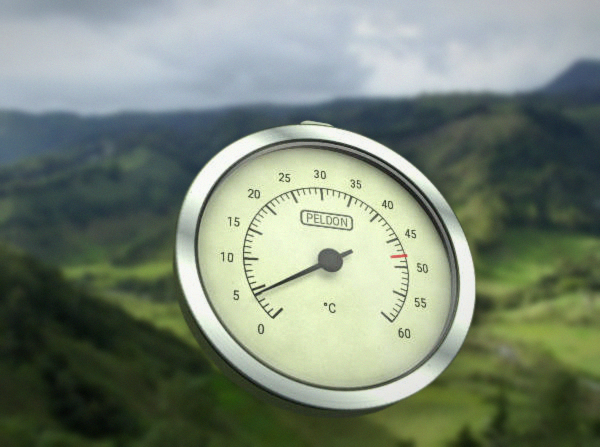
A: 4 °C
